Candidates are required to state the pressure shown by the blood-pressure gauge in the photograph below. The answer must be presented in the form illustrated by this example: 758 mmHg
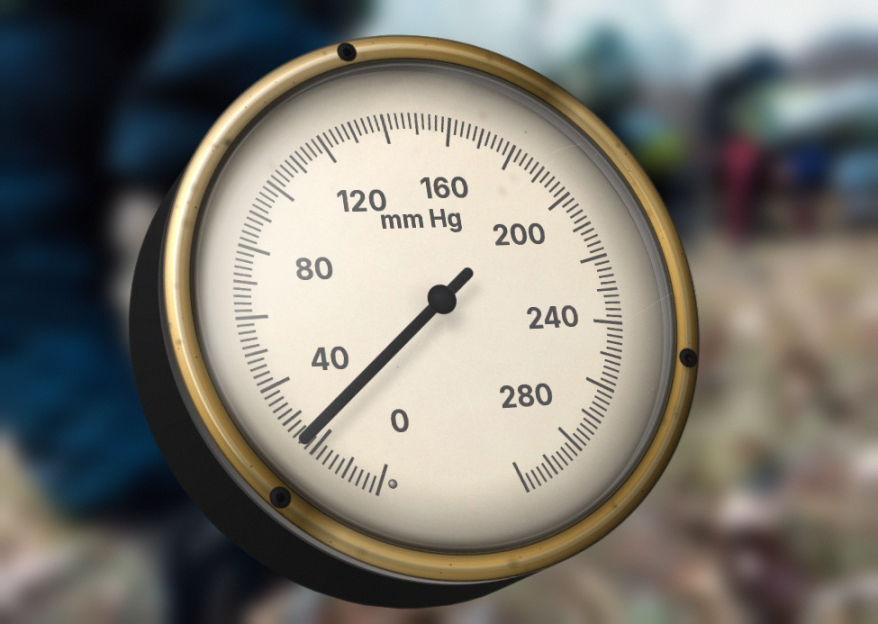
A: 24 mmHg
